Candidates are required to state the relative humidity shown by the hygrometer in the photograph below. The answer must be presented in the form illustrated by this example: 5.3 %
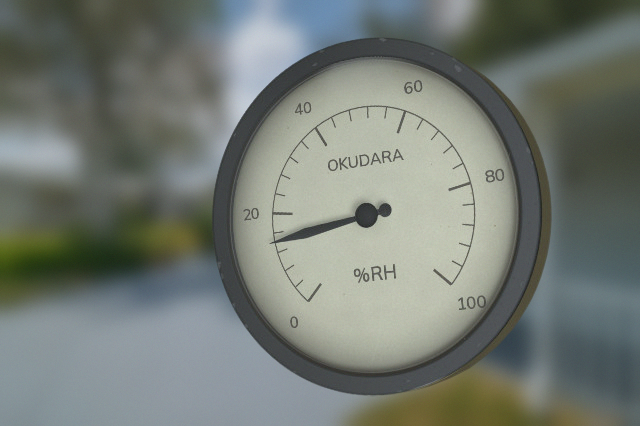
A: 14 %
